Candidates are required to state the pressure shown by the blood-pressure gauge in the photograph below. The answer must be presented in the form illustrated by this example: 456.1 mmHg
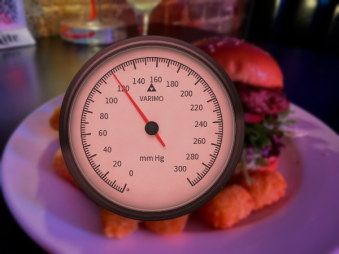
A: 120 mmHg
